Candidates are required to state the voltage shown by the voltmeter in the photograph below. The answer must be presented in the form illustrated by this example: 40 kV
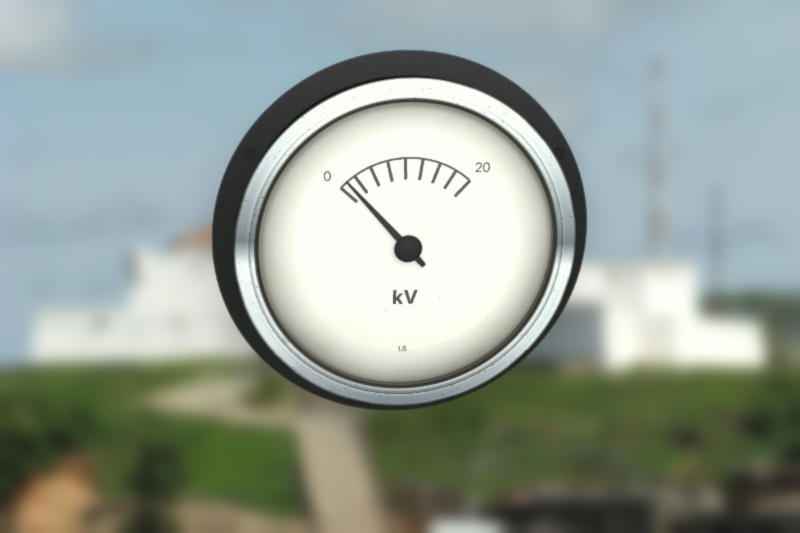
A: 1.25 kV
